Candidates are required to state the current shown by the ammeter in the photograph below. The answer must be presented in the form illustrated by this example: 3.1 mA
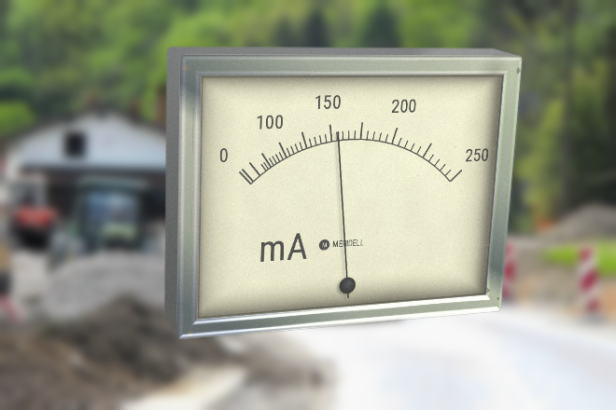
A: 155 mA
